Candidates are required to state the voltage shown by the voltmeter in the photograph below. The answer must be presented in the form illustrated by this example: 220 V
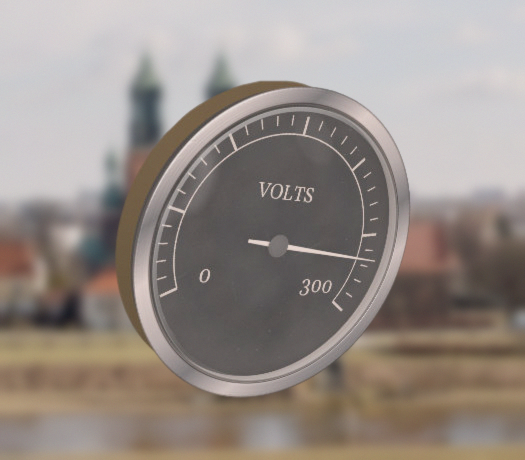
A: 265 V
